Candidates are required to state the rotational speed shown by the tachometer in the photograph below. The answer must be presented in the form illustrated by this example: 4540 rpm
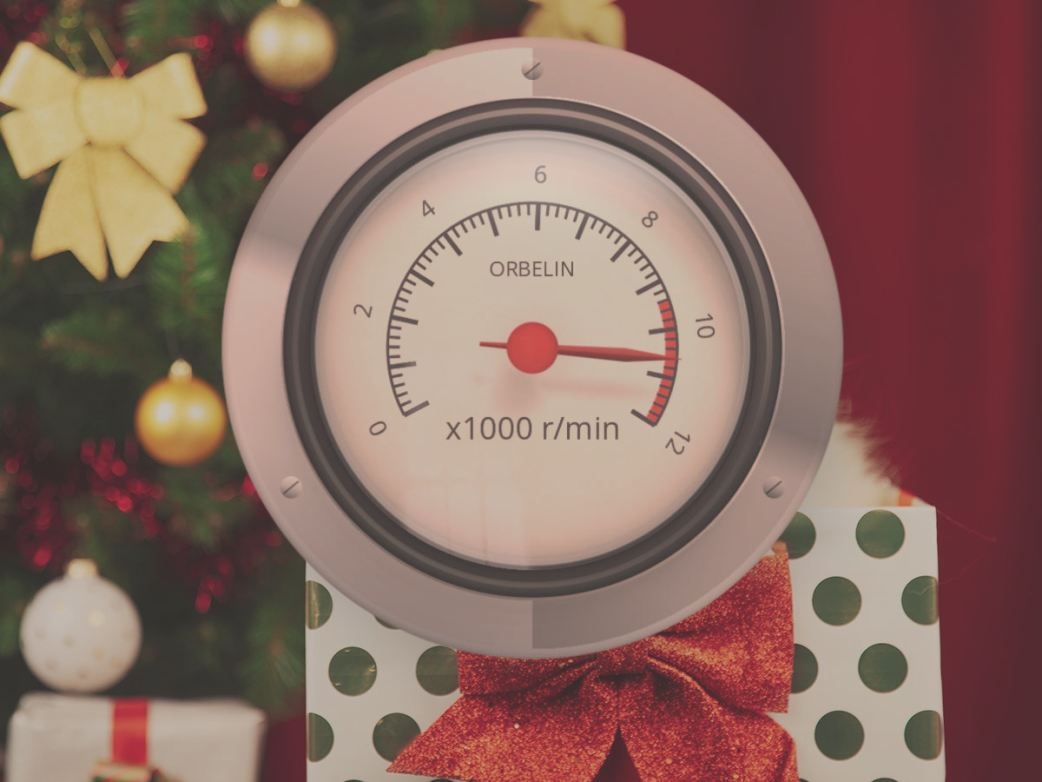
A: 10600 rpm
